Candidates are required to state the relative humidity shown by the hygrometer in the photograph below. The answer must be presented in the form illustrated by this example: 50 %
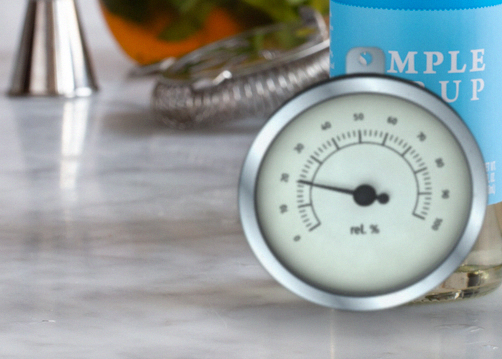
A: 20 %
